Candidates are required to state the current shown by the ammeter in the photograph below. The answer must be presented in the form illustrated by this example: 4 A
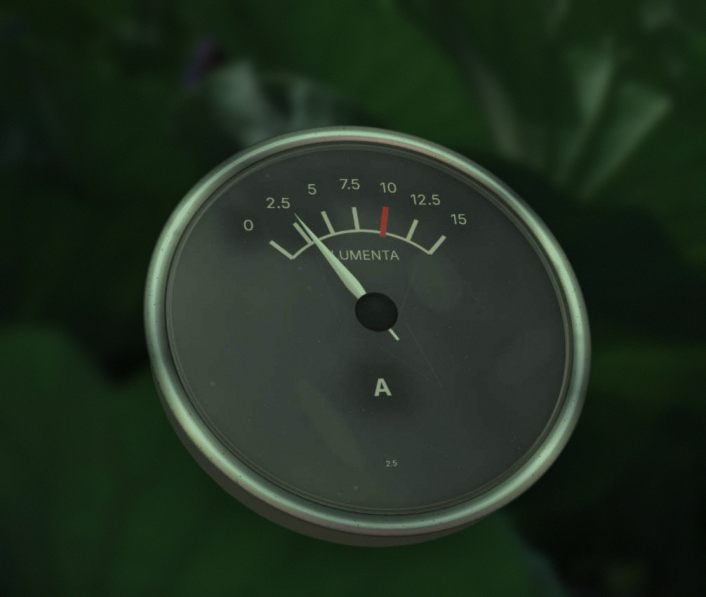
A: 2.5 A
